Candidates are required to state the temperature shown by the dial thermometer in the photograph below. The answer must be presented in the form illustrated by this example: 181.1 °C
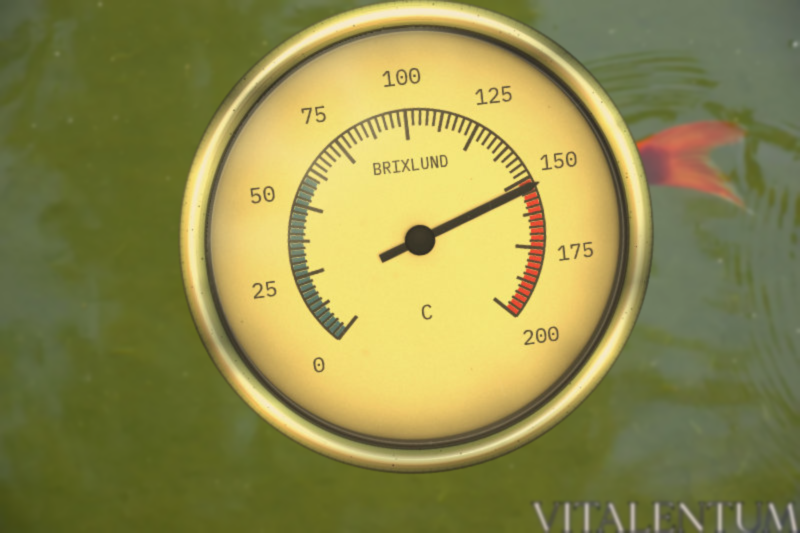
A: 152.5 °C
